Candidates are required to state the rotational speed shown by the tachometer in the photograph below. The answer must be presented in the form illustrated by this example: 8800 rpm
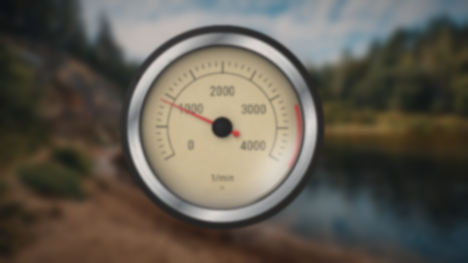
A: 900 rpm
